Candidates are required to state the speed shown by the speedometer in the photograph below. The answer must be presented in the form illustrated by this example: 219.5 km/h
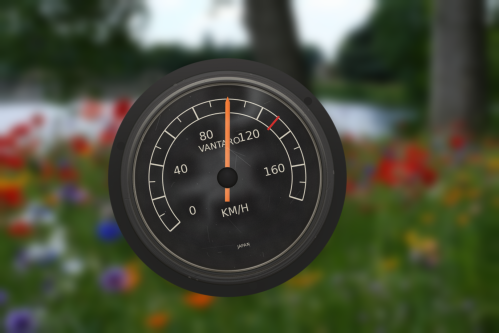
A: 100 km/h
